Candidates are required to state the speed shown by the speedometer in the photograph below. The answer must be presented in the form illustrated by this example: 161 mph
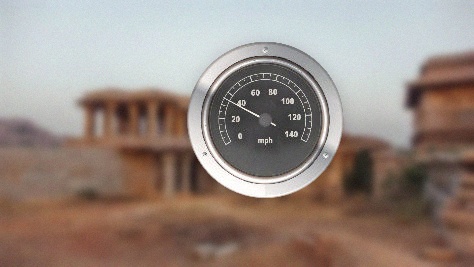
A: 35 mph
